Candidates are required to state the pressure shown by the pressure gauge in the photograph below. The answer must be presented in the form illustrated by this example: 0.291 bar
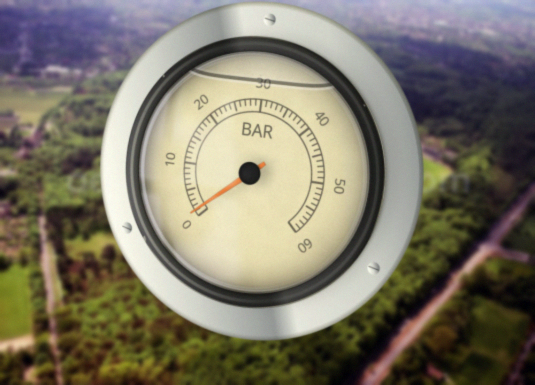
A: 1 bar
